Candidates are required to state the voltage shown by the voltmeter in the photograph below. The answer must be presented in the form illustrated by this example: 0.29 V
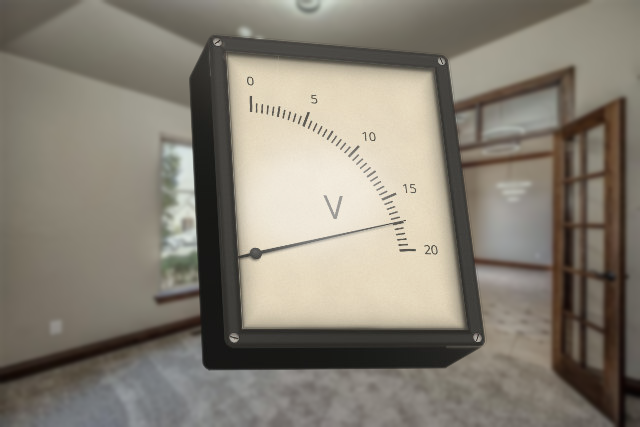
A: 17.5 V
